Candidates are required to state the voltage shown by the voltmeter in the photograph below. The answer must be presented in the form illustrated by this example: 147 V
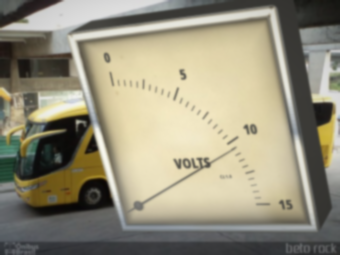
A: 10.5 V
